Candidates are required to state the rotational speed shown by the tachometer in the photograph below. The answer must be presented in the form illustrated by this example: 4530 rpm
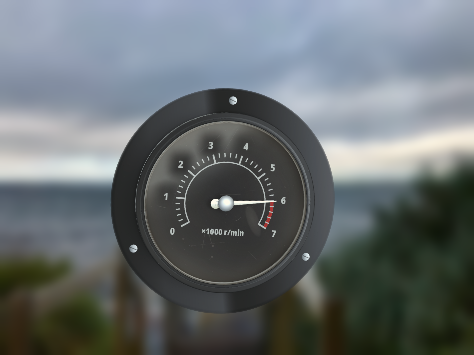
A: 6000 rpm
